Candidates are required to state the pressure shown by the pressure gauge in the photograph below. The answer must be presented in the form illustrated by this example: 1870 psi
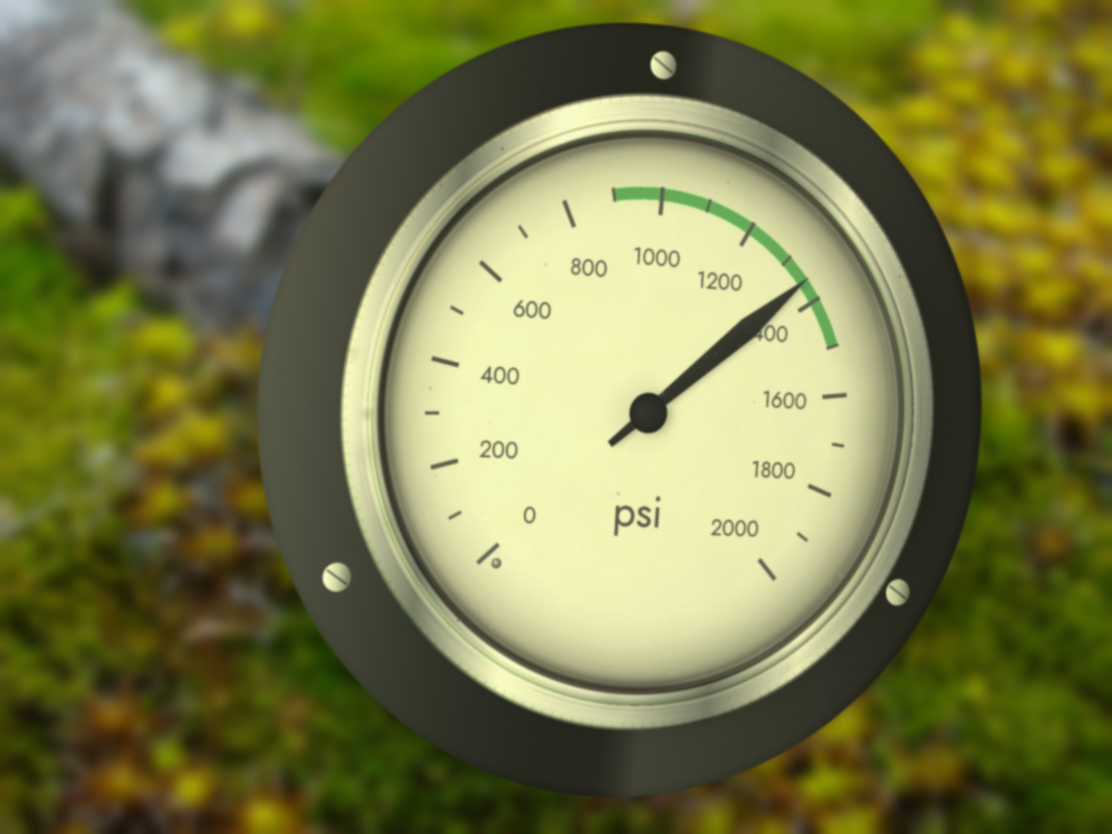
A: 1350 psi
